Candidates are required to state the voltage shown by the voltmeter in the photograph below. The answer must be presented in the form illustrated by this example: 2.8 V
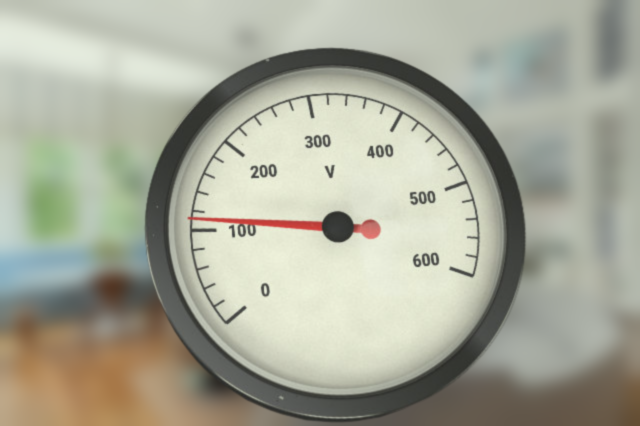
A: 110 V
